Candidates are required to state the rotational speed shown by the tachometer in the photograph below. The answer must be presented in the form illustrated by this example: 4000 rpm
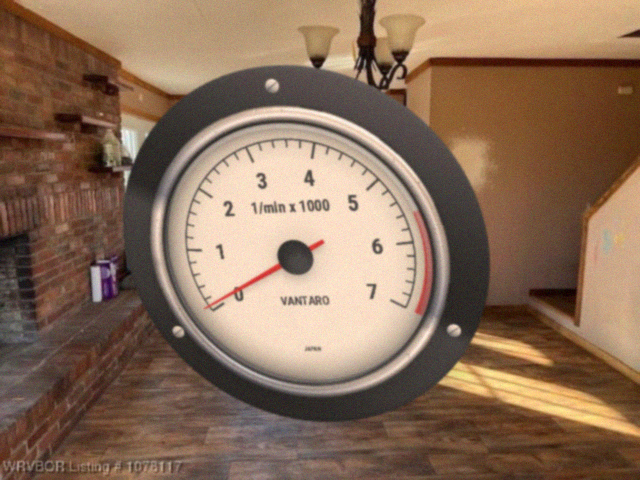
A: 100 rpm
